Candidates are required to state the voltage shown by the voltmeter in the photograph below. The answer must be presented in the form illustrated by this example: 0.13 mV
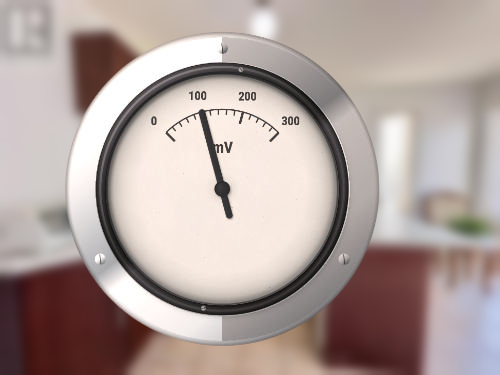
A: 100 mV
